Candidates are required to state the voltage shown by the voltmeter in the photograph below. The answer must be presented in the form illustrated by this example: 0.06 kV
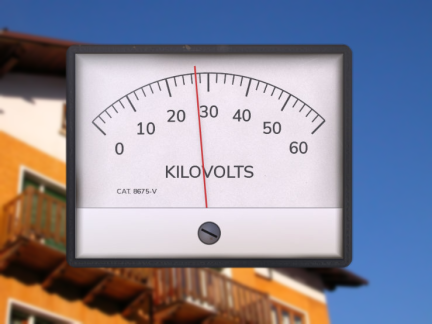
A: 27 kV
